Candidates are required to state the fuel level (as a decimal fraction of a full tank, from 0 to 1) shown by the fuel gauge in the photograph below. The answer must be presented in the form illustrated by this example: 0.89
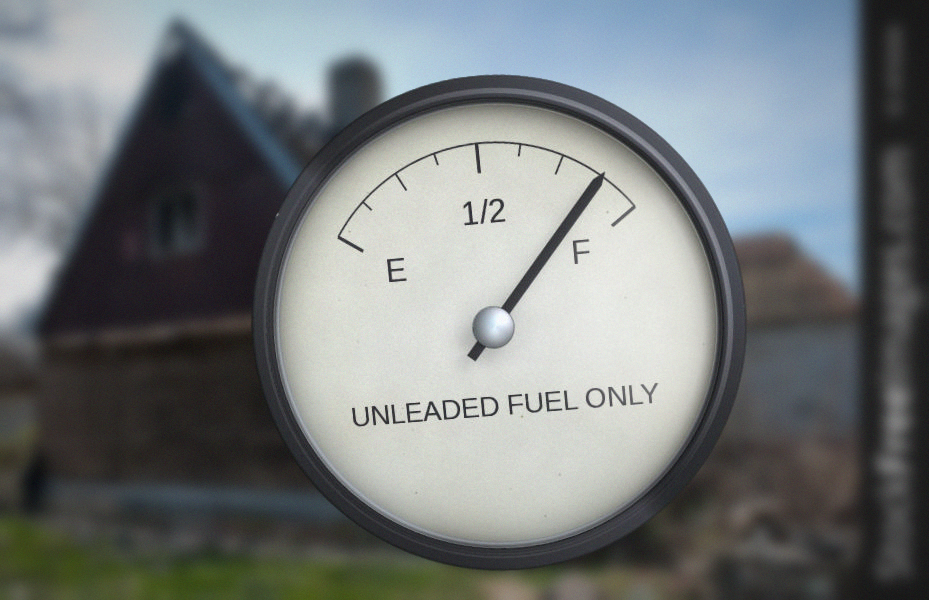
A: 0.875
